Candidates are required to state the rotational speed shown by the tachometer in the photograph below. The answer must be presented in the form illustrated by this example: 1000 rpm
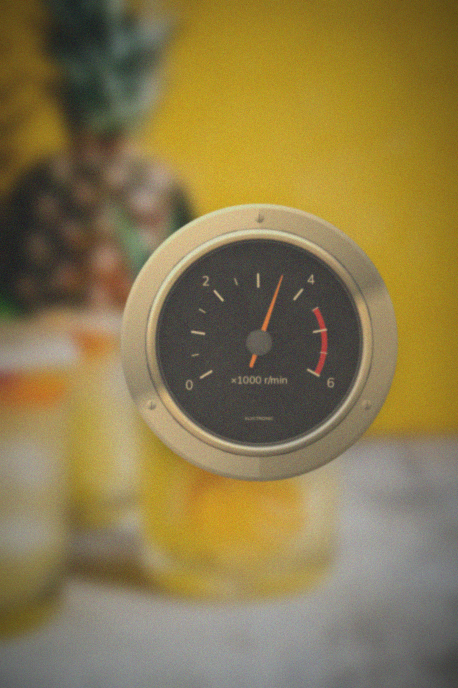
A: 3500 rpm
